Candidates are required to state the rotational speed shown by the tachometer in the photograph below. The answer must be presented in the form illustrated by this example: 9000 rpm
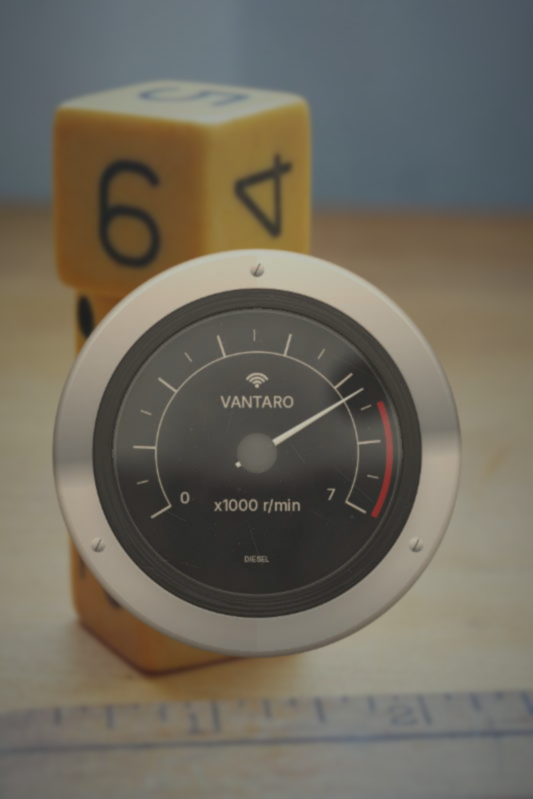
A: 5250 rpm
